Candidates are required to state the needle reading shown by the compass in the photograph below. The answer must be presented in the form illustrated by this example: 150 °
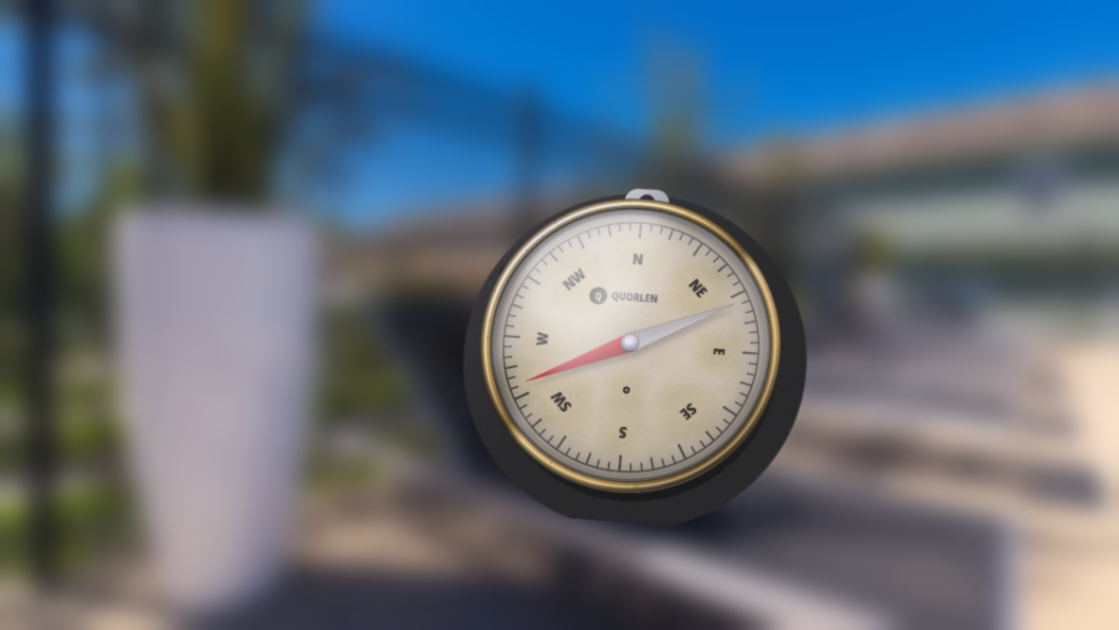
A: 245 °
